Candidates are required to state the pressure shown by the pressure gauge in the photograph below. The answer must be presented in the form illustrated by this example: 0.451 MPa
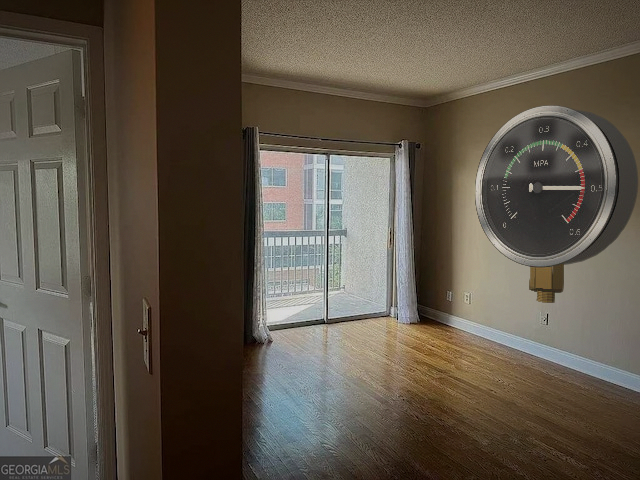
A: 0.5 MPa
